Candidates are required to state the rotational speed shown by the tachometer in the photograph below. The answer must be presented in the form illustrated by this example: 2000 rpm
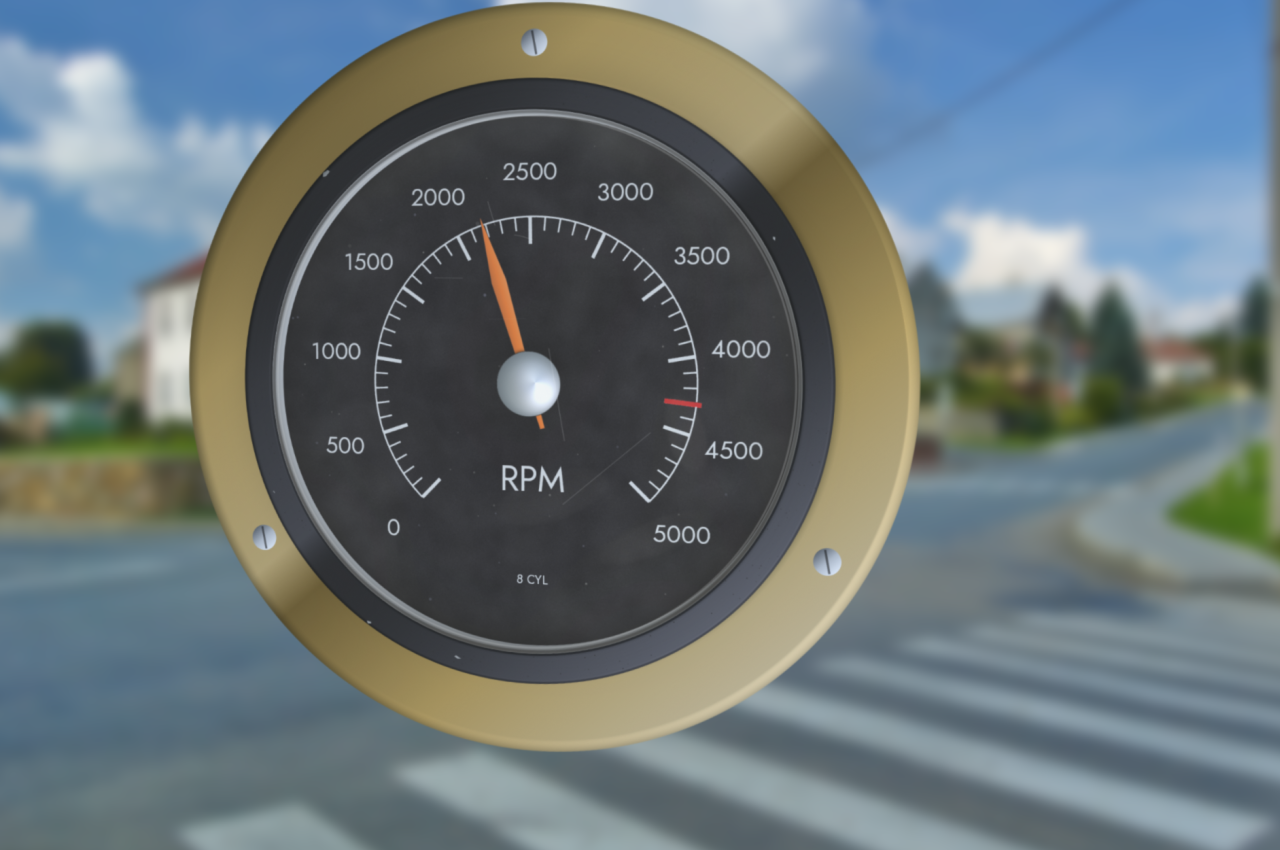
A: 2200 rpm
